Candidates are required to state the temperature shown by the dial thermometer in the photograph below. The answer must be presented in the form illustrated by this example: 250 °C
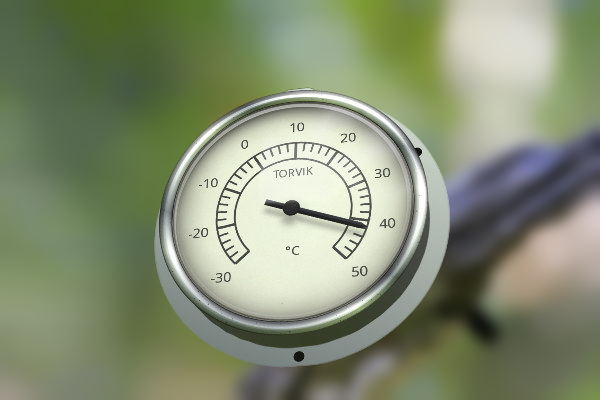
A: 42 °C
